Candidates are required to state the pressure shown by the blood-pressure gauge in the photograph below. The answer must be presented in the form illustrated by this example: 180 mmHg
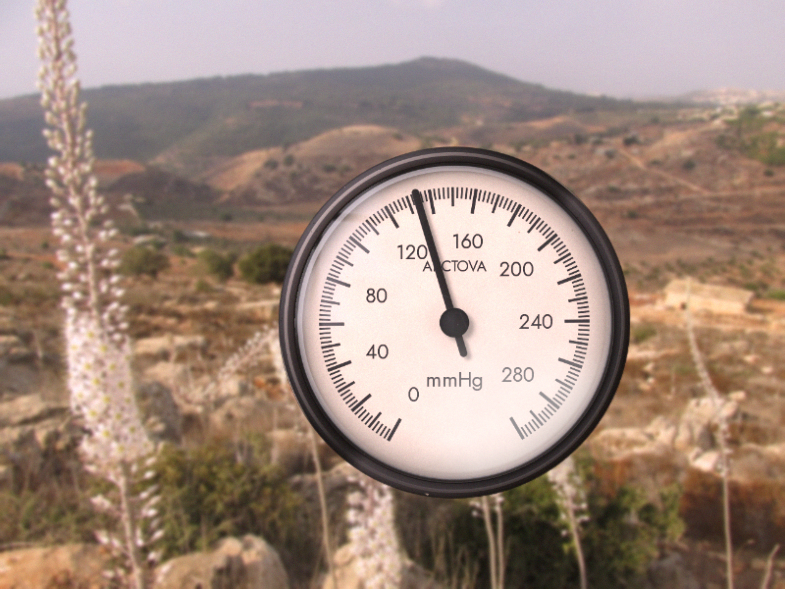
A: 134 mmHg
